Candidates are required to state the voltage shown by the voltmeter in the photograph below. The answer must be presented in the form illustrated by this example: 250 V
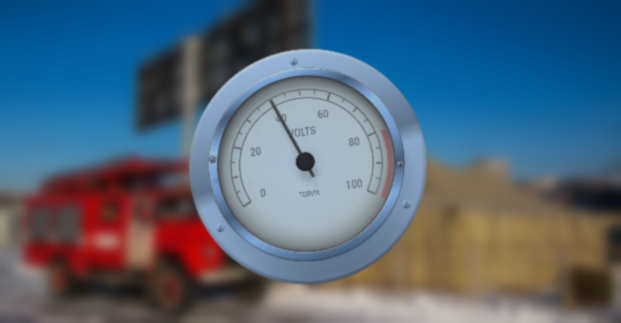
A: 40 V
